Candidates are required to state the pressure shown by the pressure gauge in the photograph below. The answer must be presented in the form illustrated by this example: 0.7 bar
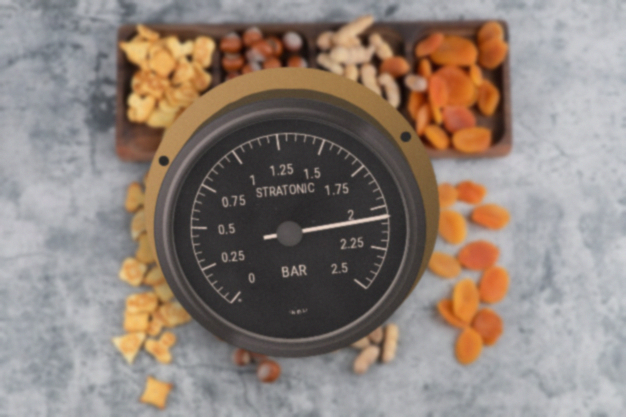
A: 2.05 bar
